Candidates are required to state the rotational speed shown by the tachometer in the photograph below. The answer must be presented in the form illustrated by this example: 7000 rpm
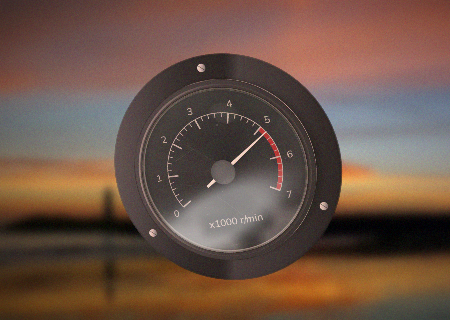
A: 5200 rpm
